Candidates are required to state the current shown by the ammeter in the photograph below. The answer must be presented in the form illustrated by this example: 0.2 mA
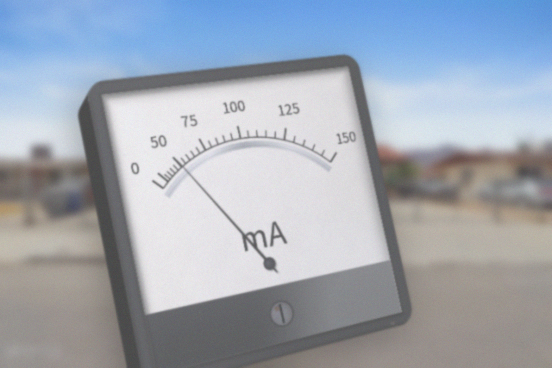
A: 50 mA
